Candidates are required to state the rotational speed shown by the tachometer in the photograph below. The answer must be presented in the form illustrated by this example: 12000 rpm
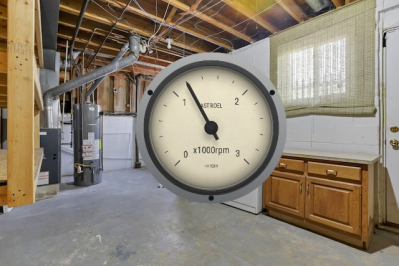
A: 1200 rpm
